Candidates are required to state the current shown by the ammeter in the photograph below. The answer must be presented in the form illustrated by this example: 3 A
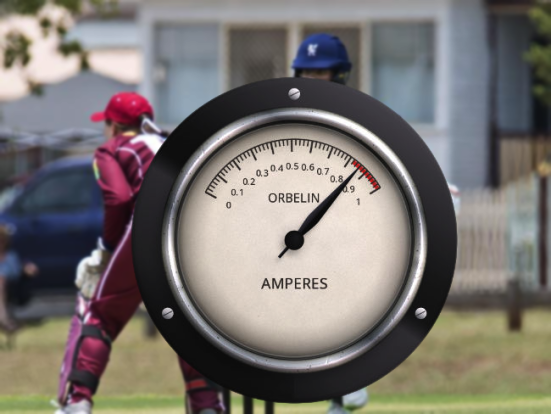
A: 0.86 A
